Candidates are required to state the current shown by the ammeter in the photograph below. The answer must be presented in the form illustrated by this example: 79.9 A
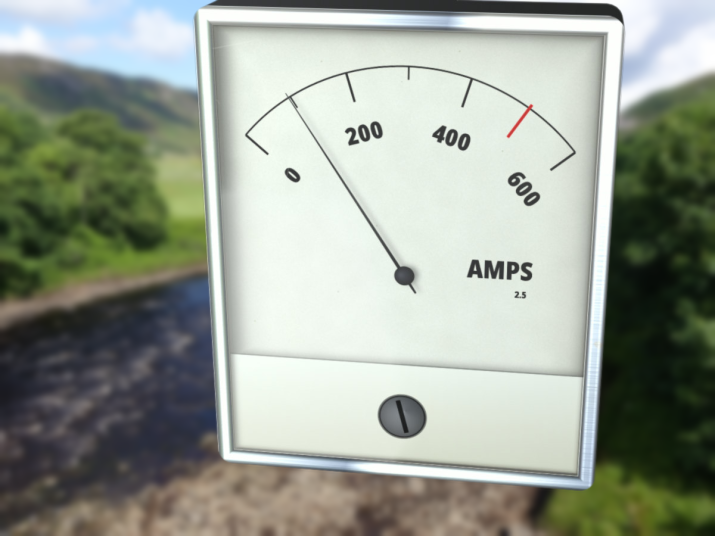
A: 100 A
